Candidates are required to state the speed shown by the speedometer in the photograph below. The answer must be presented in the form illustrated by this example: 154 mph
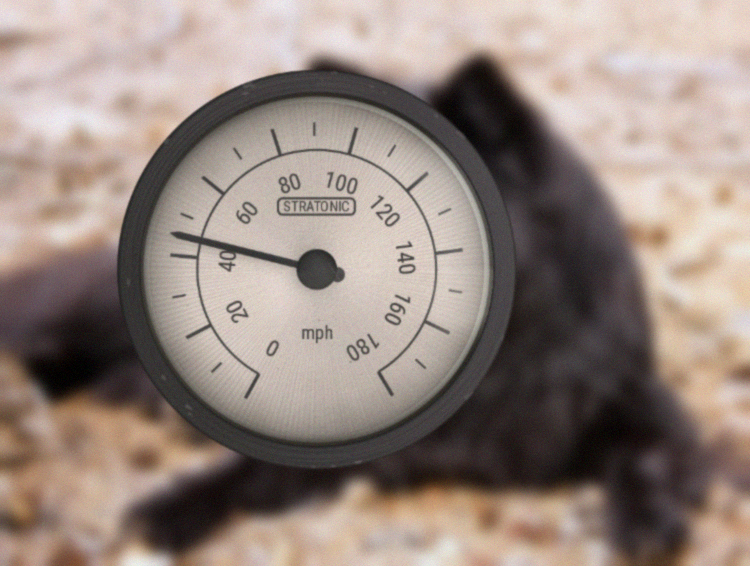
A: 45 mph
